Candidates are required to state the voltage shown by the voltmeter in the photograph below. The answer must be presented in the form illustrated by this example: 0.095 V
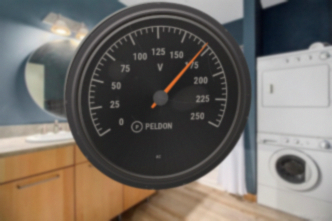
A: 170 V
